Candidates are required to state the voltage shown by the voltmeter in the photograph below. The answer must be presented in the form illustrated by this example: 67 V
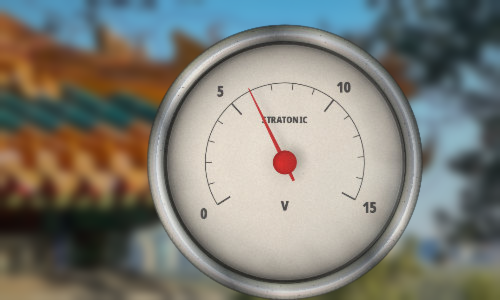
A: 6 V
